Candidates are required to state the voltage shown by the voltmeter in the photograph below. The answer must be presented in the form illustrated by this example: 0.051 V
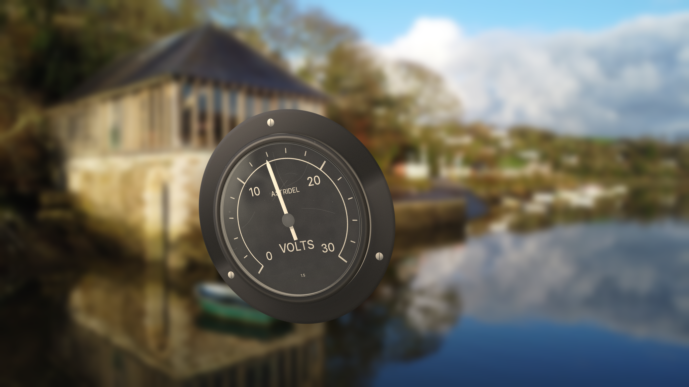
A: 14 V
